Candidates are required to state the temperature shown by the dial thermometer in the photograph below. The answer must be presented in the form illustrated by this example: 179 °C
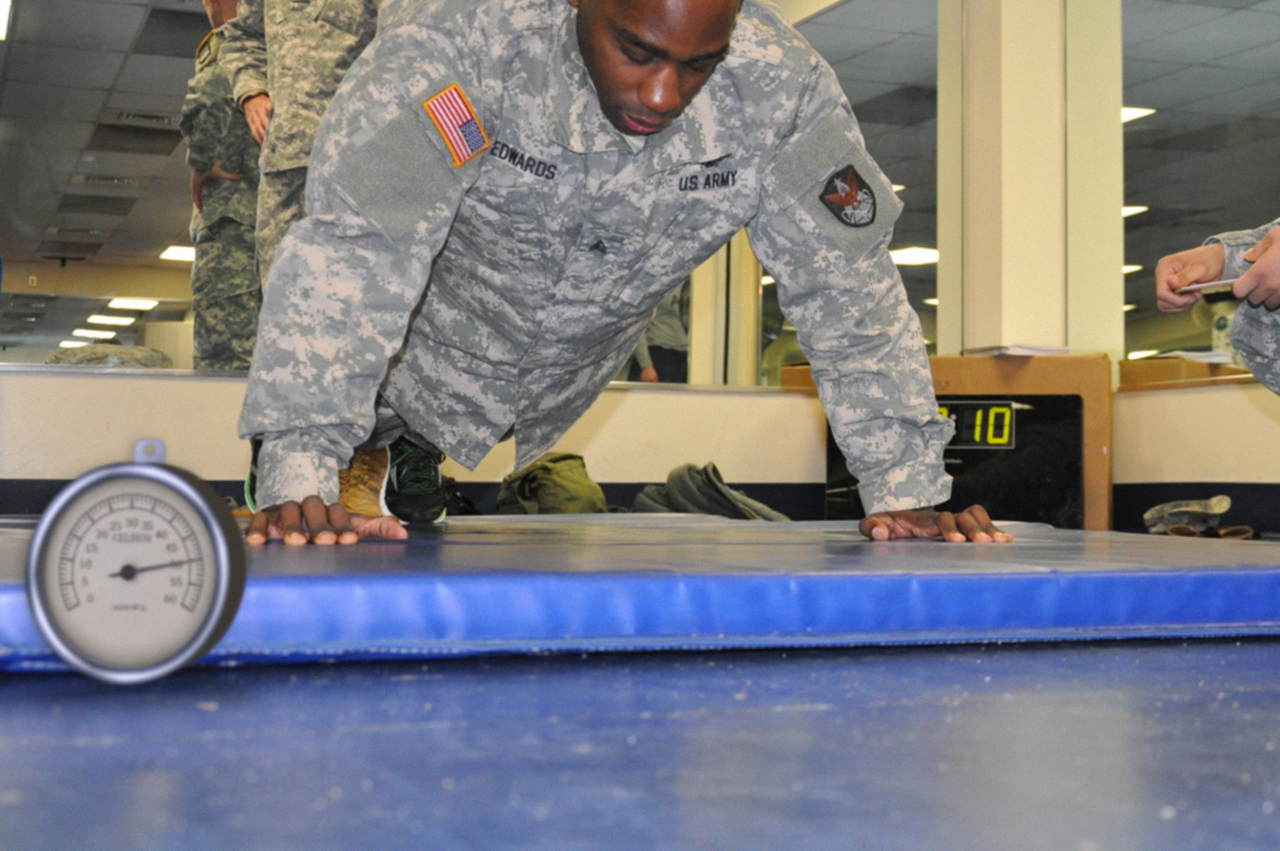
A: 50 °C
